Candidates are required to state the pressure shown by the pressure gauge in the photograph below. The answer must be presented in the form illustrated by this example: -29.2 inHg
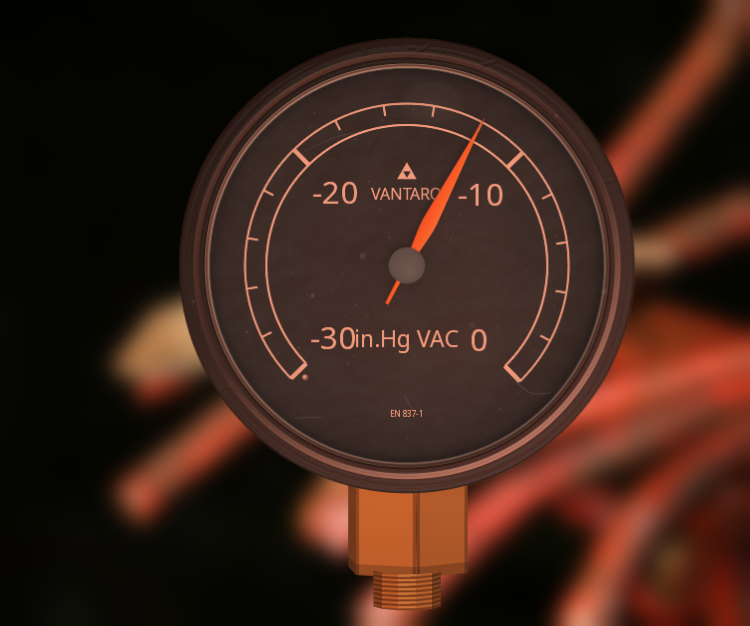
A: -12 inHg
